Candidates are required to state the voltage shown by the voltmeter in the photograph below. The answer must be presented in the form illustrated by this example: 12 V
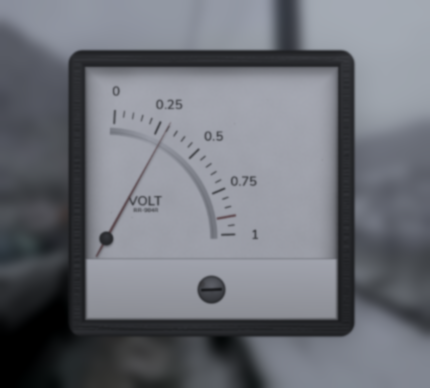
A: 0.3 V
